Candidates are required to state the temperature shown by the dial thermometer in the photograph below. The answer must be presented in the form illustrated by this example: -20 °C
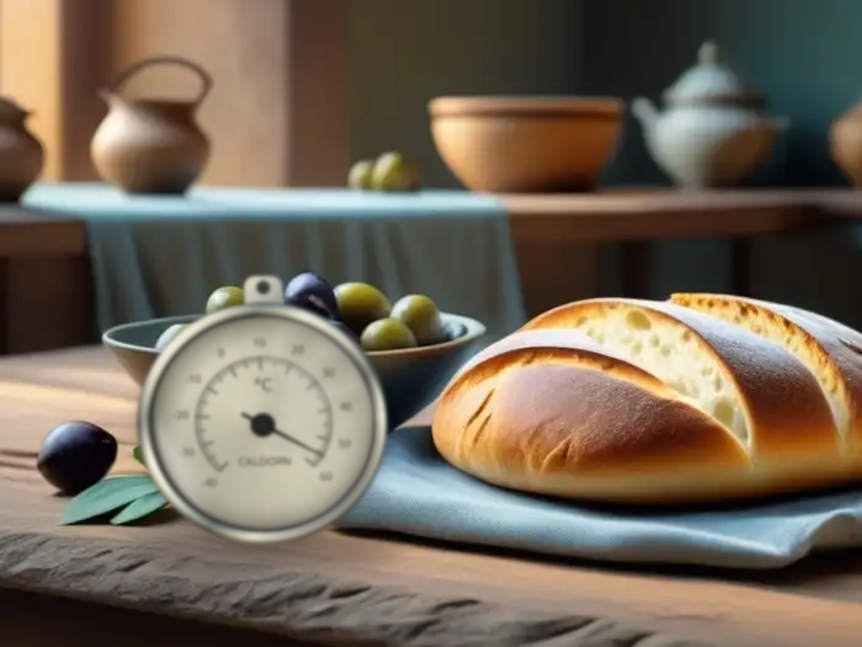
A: 55 °C
